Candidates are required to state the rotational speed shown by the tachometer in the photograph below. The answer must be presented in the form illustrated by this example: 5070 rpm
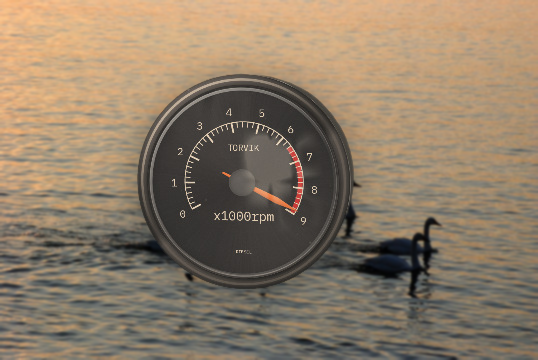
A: 8800 rpm
